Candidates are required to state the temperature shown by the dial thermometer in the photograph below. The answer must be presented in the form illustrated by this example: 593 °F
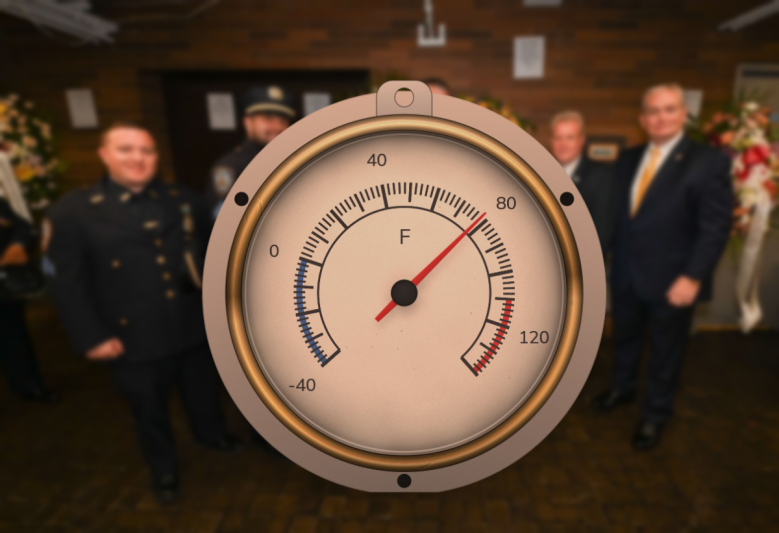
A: 78 °F
